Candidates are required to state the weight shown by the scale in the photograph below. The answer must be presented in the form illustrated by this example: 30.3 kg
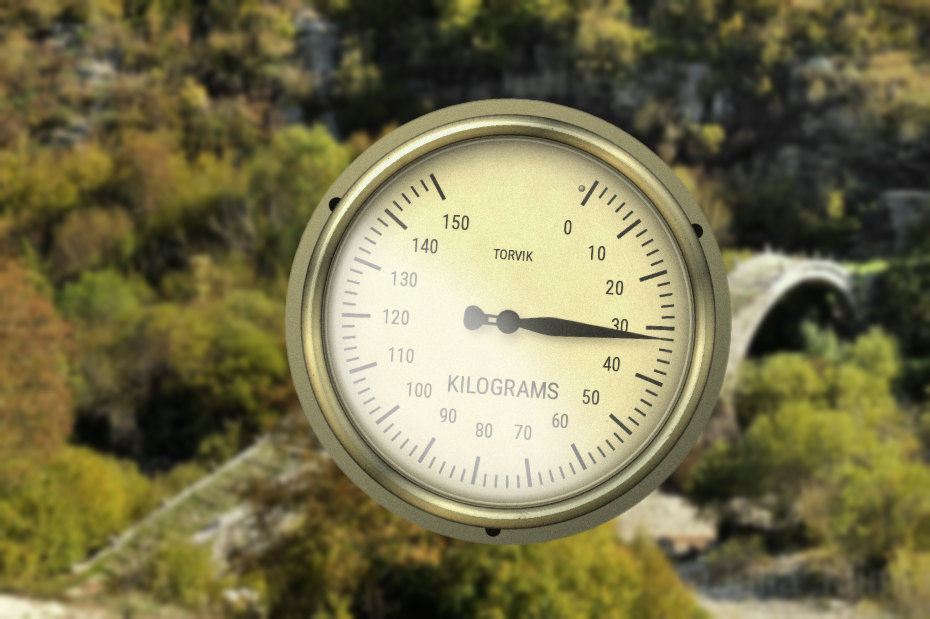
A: 32 kg
